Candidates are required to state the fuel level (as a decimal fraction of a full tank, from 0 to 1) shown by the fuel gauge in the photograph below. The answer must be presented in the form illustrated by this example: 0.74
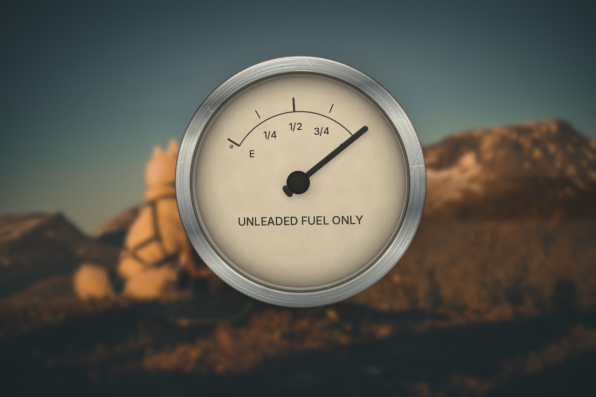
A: 1
